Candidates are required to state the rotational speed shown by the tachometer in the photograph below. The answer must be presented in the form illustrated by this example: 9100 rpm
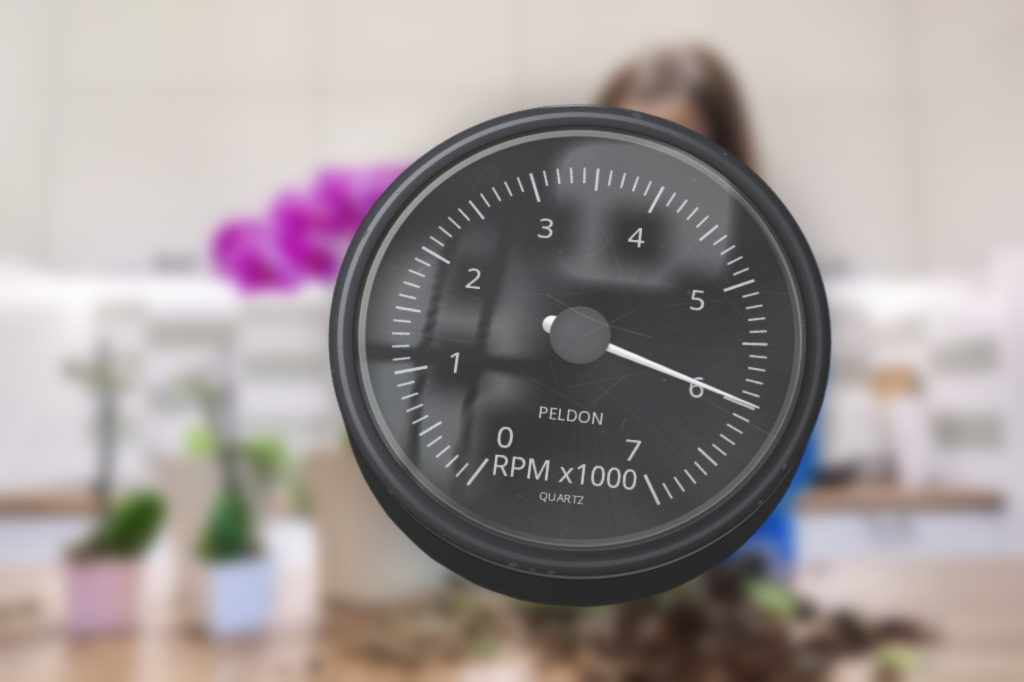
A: 6000 rpm
